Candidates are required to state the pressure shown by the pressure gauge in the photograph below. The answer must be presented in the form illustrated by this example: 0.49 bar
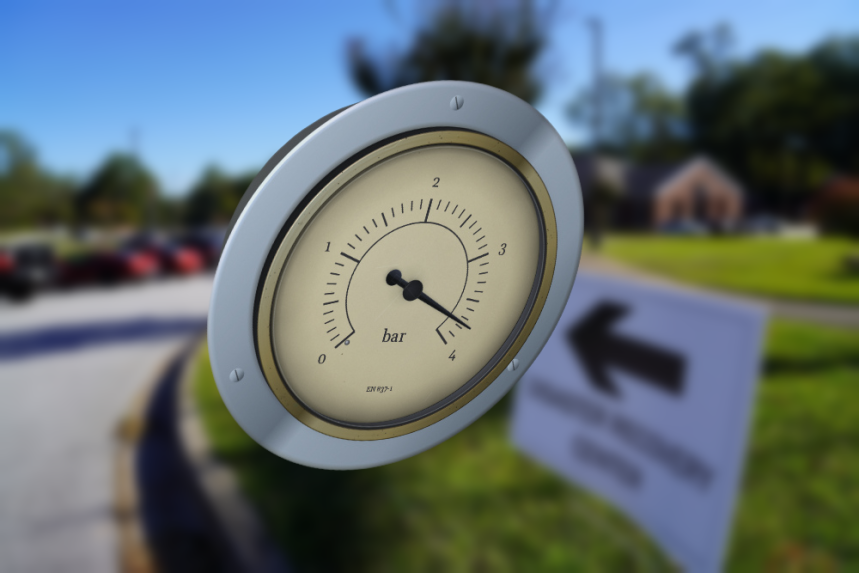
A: 3.75 bar
